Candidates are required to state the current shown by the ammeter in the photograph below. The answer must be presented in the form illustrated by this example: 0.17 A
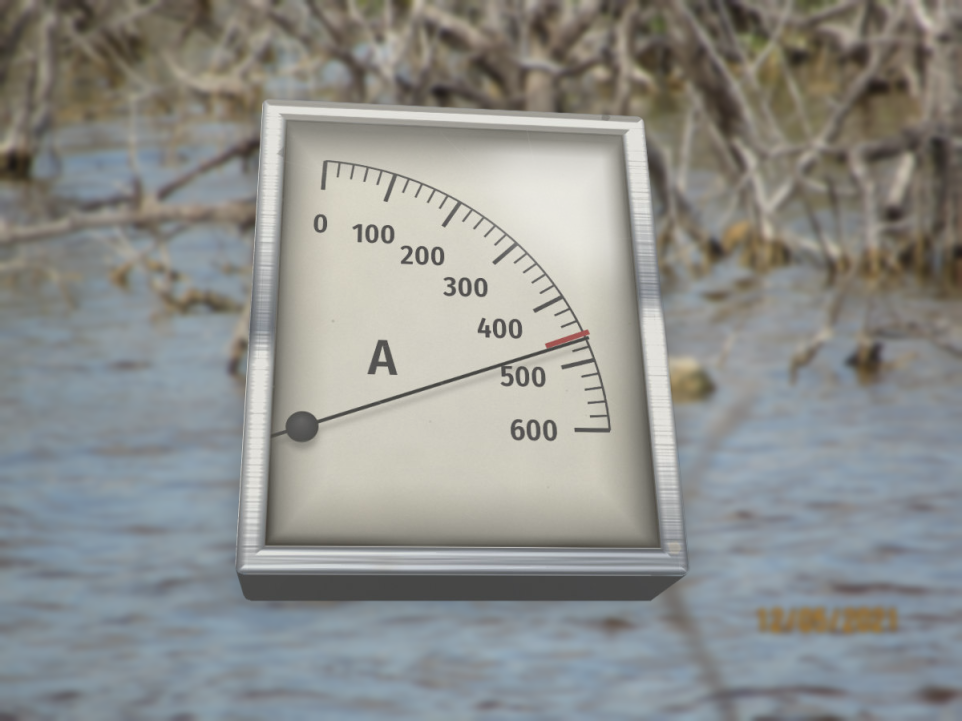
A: 470 A
